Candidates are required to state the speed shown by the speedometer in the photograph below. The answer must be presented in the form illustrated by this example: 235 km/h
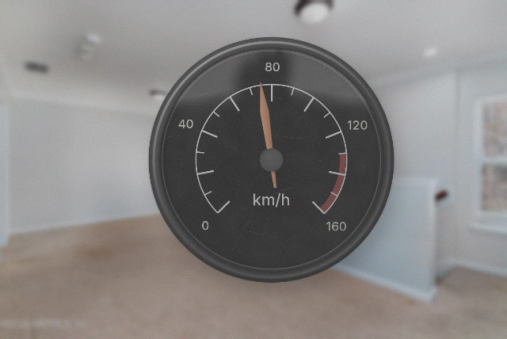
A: 75 km/h
